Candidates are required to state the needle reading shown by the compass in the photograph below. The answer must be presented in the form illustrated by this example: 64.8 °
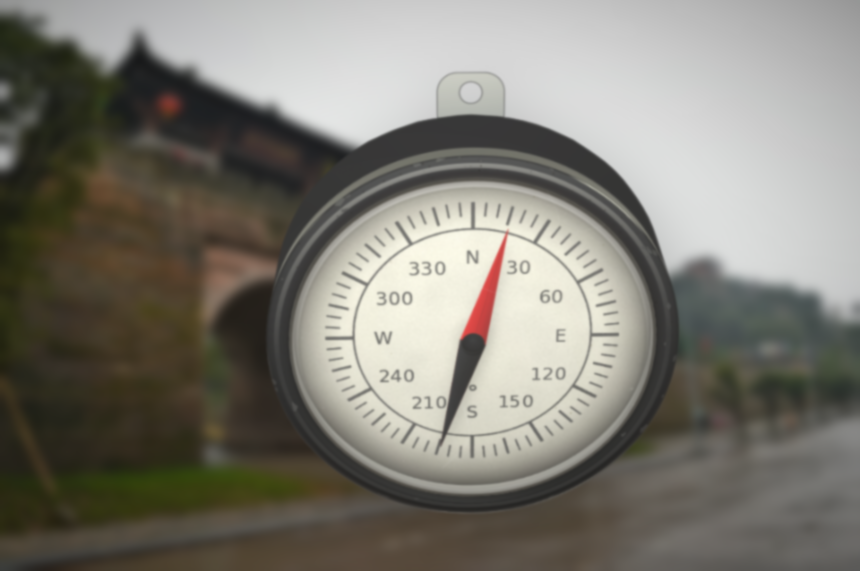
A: 15 °
